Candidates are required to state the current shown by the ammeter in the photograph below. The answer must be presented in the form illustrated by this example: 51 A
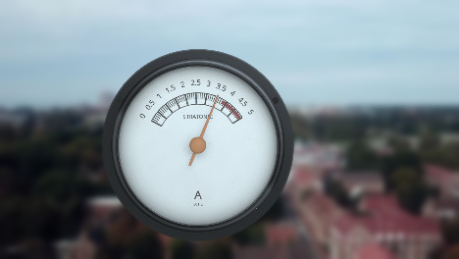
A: 3.5 A
